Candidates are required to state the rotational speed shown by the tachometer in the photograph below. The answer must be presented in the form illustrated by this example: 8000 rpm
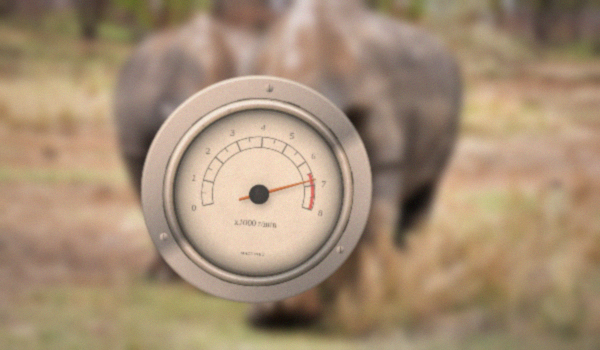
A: 6750 rpm
